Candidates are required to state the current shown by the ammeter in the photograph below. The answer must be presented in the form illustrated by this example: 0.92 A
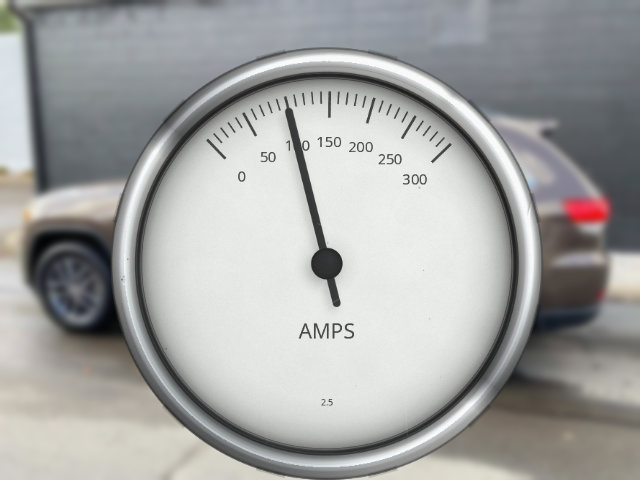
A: 100 A
